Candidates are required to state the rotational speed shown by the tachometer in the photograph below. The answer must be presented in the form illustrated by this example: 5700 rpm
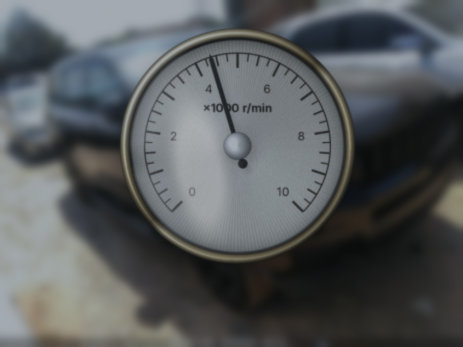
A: 4375 rpm
